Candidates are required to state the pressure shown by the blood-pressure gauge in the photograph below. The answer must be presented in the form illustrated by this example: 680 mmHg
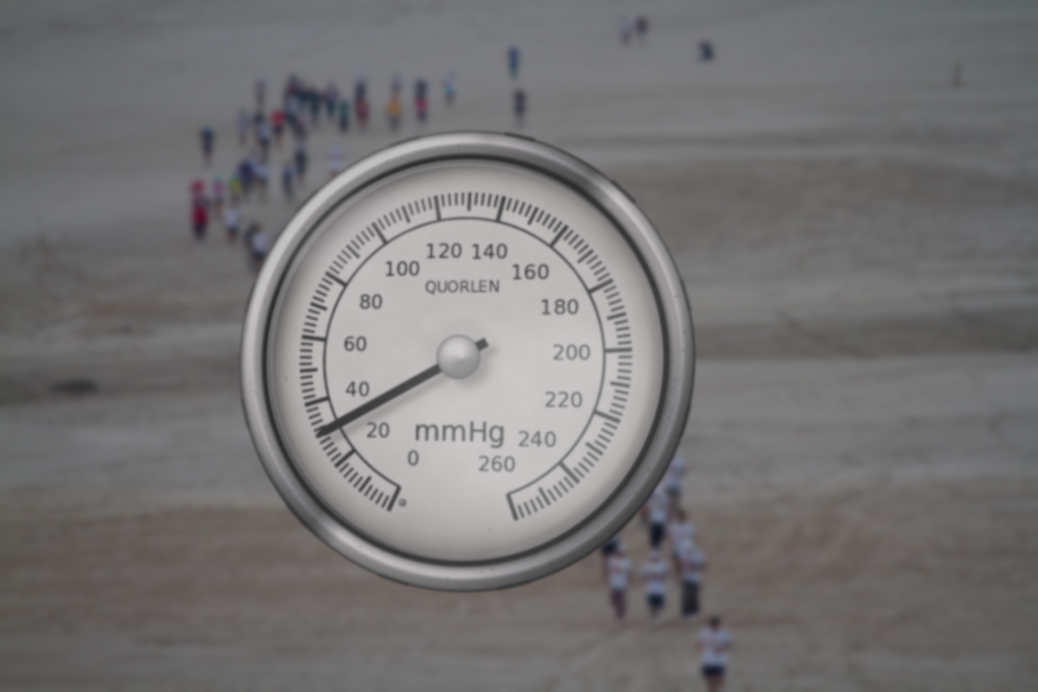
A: 30 mmHg
